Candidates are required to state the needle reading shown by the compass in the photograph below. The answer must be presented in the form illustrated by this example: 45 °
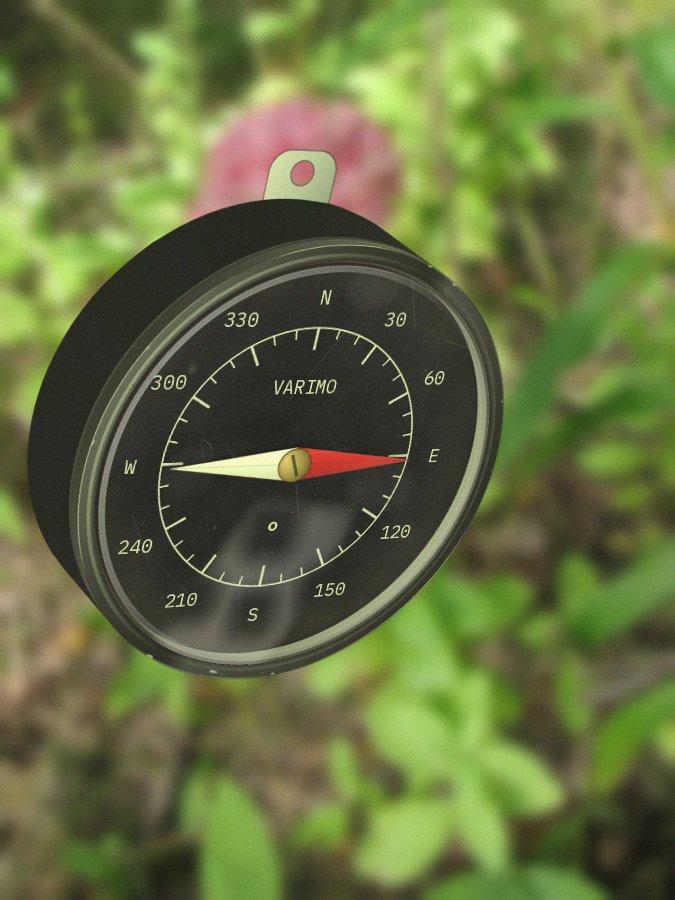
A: 90 °
